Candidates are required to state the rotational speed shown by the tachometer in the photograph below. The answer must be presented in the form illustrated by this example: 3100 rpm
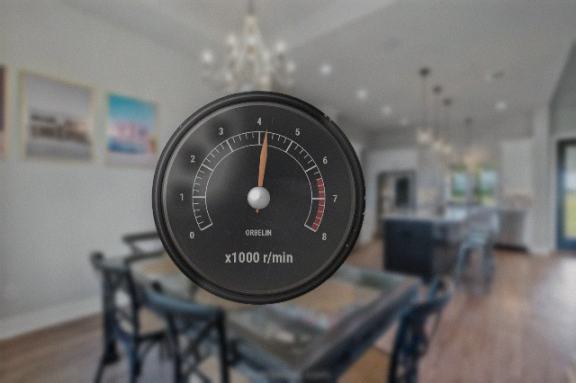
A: 4200 rpm
